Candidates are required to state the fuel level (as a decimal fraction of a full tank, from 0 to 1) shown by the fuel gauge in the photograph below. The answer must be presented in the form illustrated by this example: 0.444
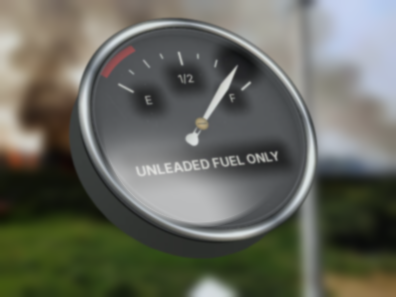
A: 0.875
